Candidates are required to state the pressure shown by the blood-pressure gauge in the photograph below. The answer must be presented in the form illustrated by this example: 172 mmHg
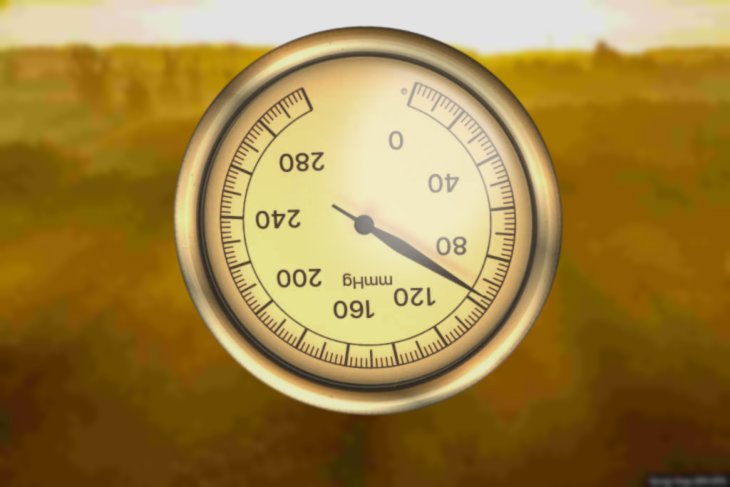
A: 96 mmHg
